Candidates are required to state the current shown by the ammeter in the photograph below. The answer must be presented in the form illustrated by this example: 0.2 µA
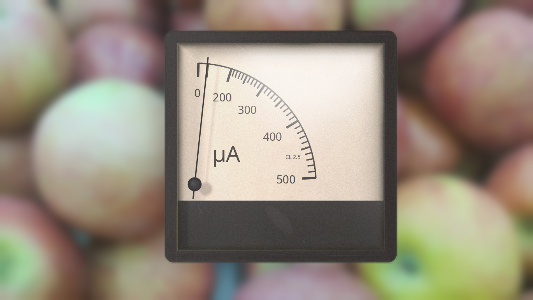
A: 100 µA
